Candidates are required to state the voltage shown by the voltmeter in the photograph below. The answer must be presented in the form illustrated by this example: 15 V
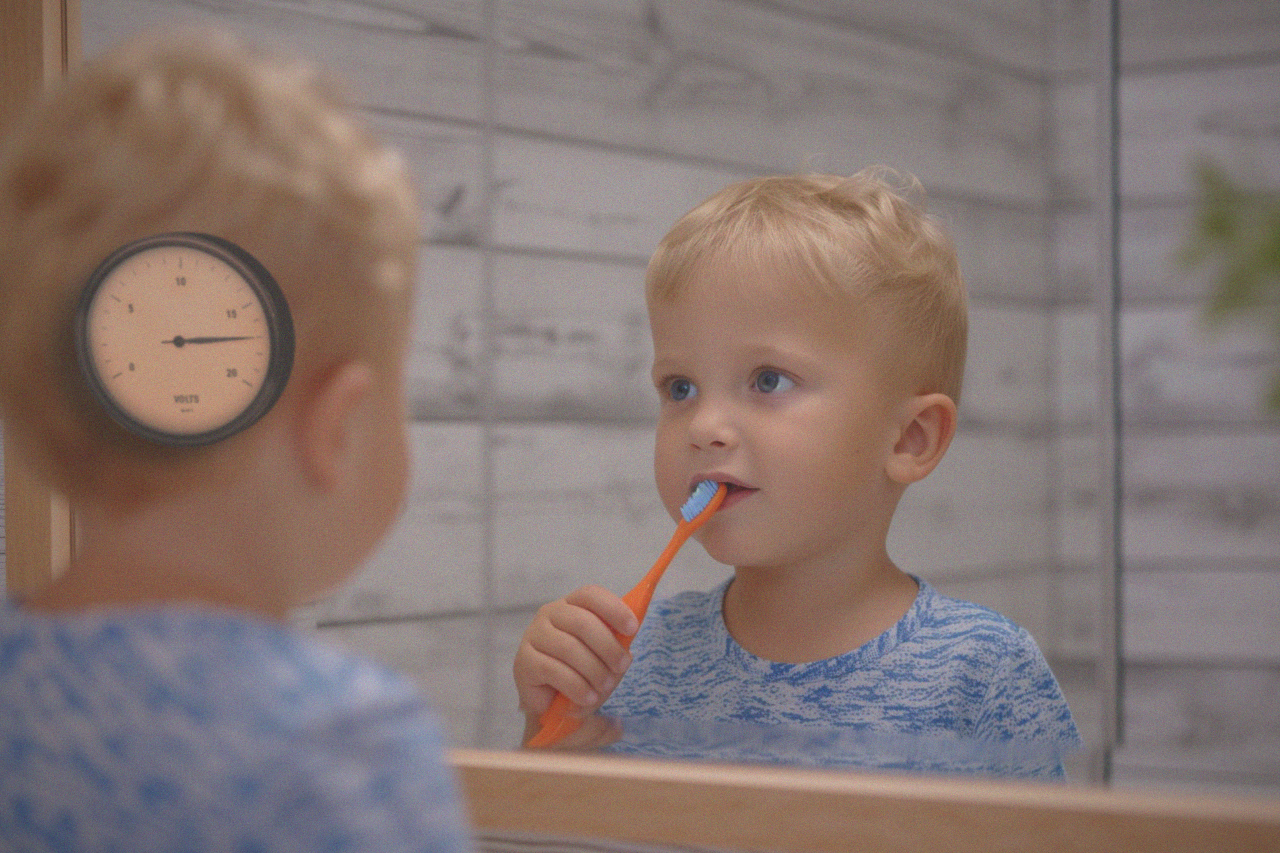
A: 17 V
